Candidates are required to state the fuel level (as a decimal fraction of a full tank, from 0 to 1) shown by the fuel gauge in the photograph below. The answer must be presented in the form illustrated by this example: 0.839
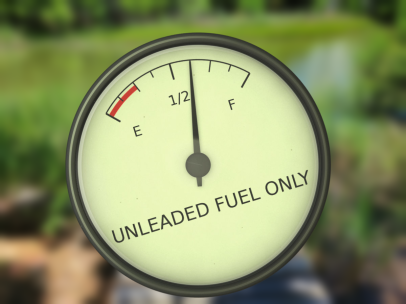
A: 0.625
